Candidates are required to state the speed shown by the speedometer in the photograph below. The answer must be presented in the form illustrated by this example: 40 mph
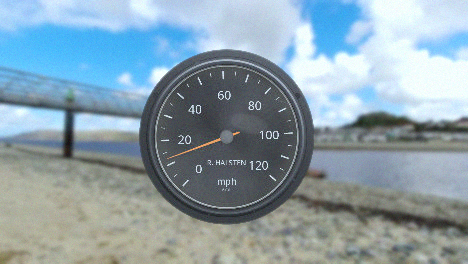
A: 12.5 mph
